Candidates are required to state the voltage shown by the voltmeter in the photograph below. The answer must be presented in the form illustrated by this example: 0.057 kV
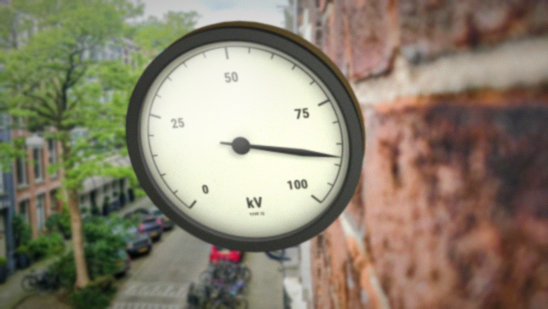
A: 87.5 kV
